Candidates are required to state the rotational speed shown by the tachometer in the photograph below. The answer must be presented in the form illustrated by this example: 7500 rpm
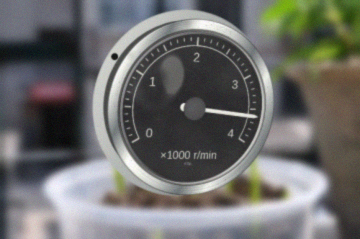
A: 3600 rpm
